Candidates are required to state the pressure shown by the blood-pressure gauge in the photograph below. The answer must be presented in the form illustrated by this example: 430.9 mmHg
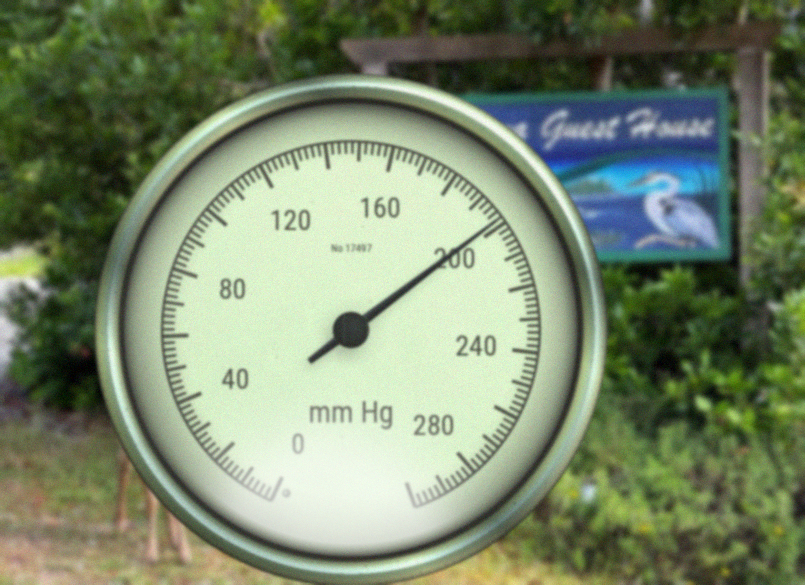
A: 198 mmHg
